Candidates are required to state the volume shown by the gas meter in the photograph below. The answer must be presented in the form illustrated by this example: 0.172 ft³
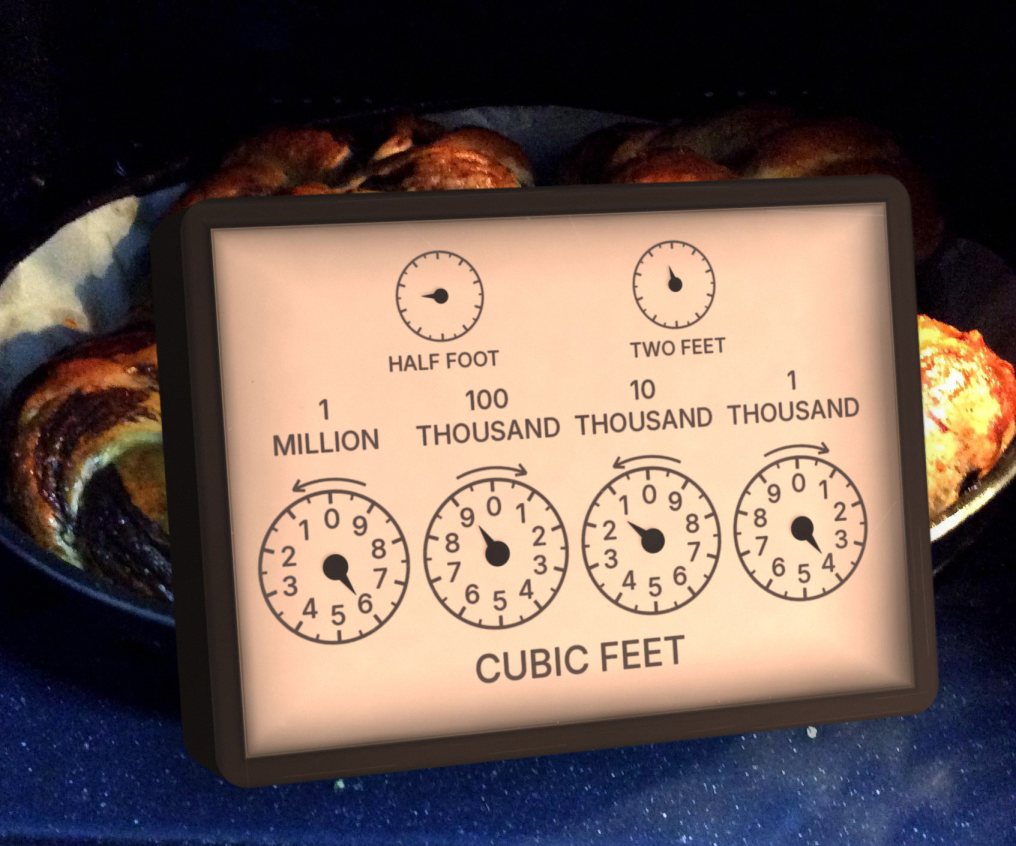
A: 591400 ft³
